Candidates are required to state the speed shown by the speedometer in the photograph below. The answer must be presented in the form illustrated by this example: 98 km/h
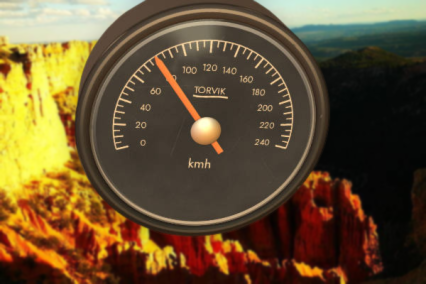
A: 80 km/h
